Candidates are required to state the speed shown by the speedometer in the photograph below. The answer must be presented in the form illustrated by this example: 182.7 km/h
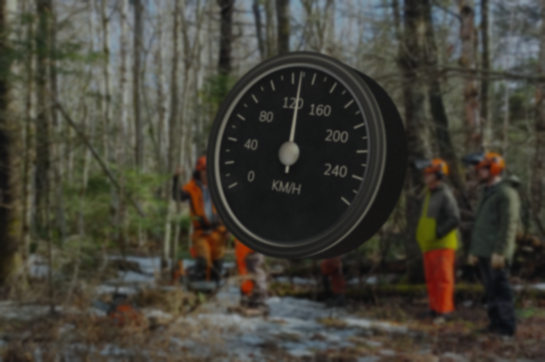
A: 130 km/h
